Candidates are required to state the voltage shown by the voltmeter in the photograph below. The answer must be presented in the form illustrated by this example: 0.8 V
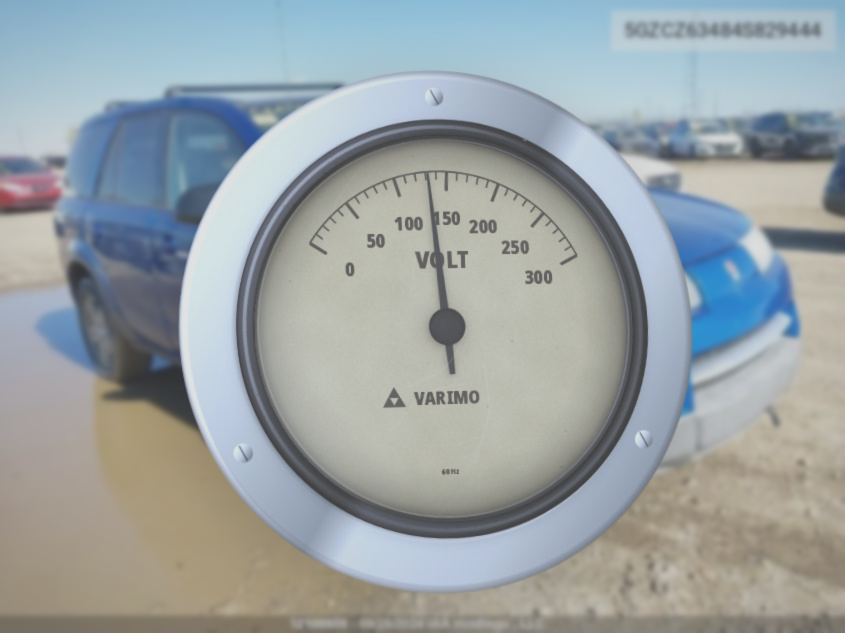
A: 130 V
